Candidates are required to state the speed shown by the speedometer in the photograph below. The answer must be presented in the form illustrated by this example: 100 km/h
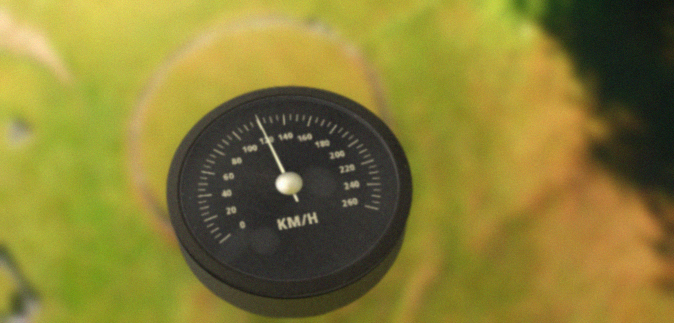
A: 120 km/h
